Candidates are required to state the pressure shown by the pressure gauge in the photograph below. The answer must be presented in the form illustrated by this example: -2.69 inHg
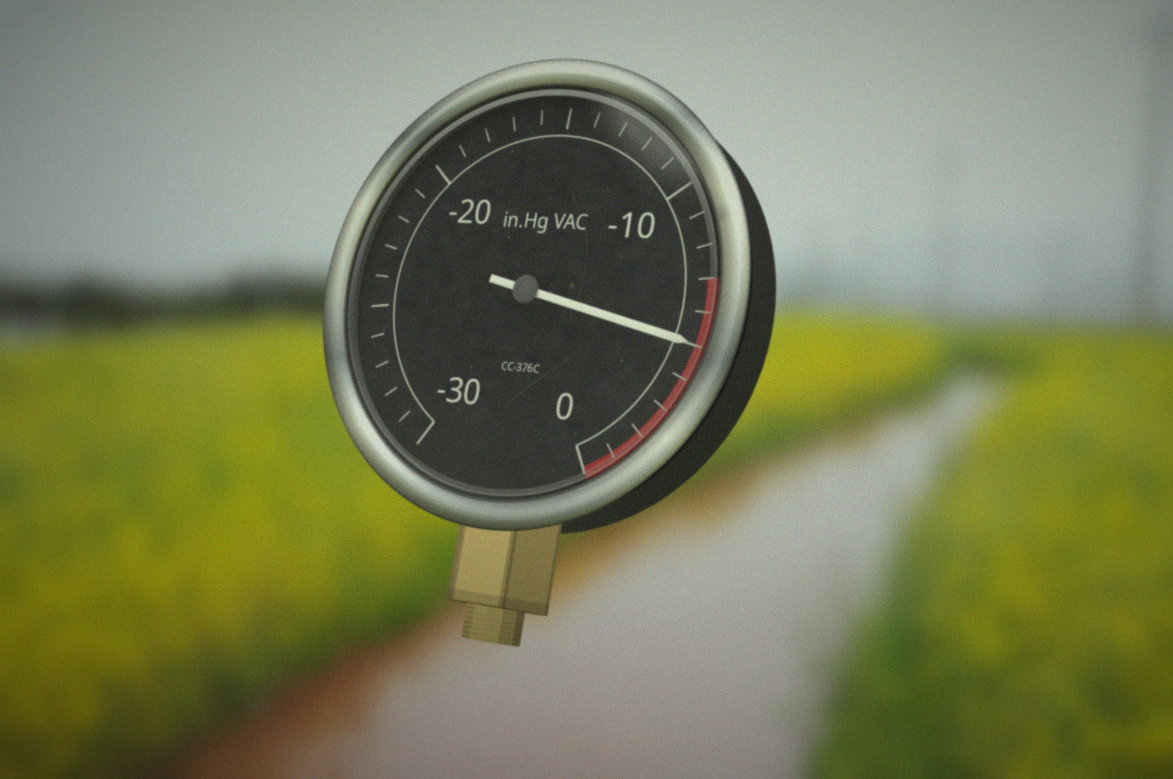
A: -5 inHg
